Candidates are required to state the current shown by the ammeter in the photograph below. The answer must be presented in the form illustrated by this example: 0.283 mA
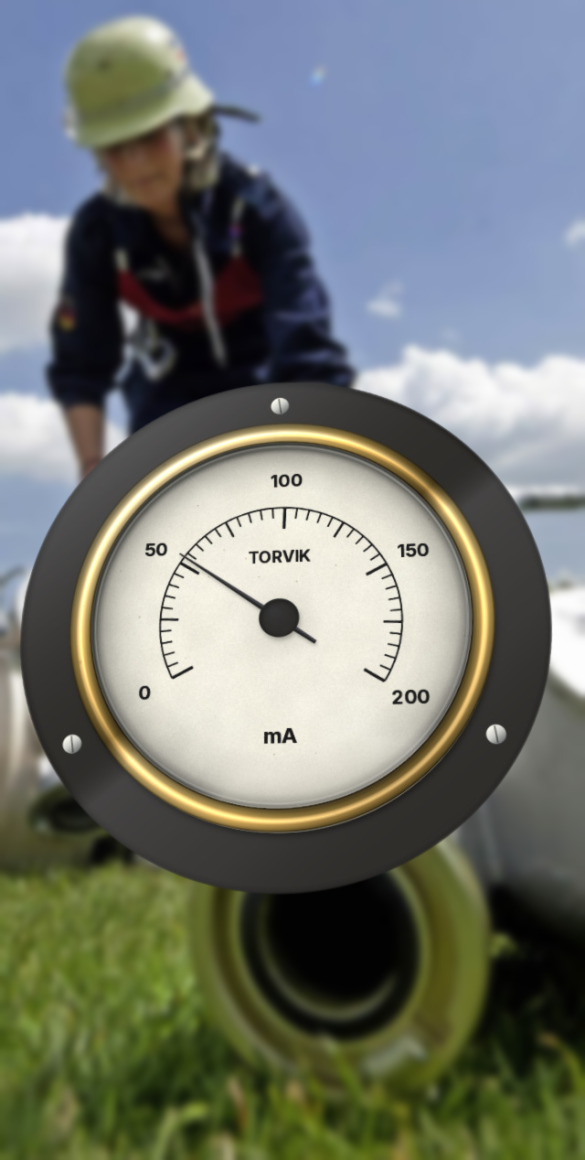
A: 52.5 mA
